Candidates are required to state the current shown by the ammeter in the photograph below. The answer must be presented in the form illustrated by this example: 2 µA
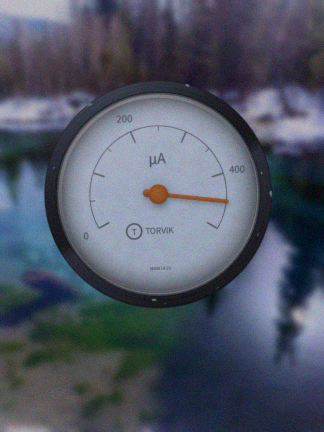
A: 450 µA
